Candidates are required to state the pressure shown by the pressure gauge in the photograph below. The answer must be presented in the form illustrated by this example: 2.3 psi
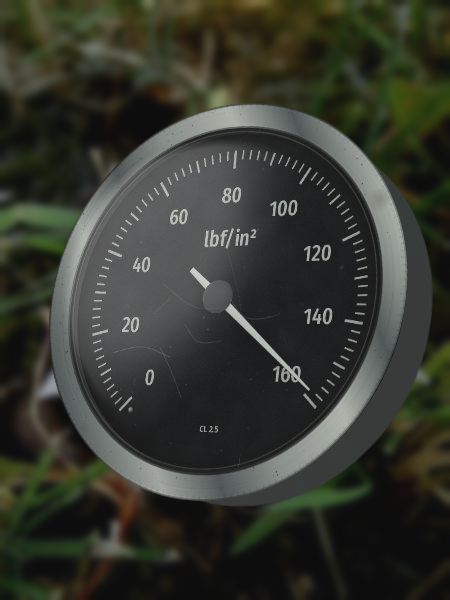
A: 158 psi
